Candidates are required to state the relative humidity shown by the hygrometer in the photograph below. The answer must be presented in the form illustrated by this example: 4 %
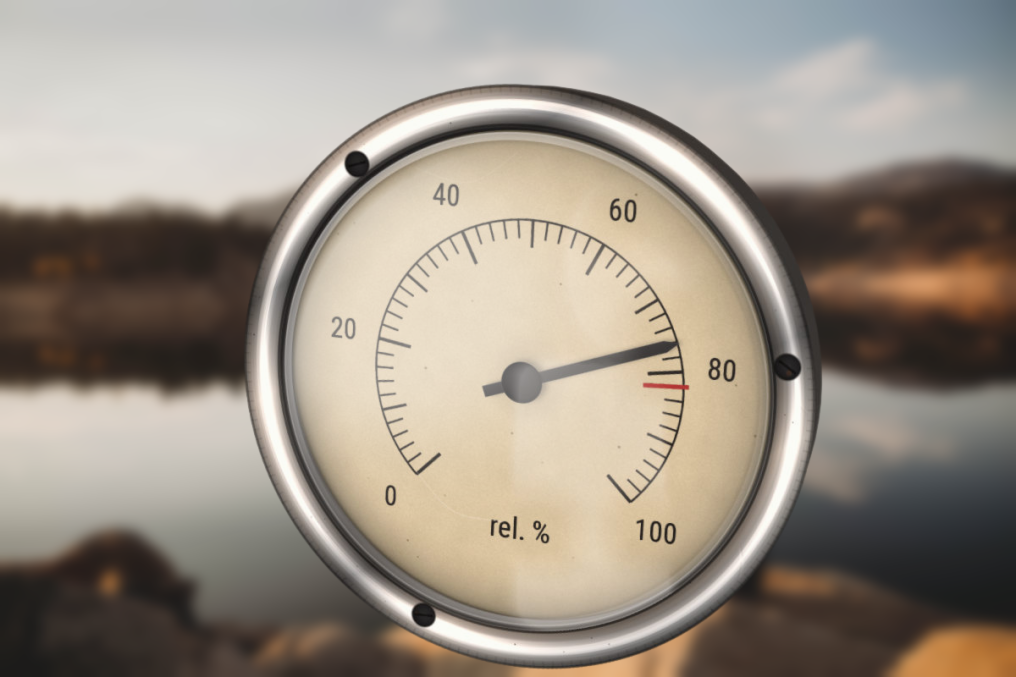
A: 76 %
